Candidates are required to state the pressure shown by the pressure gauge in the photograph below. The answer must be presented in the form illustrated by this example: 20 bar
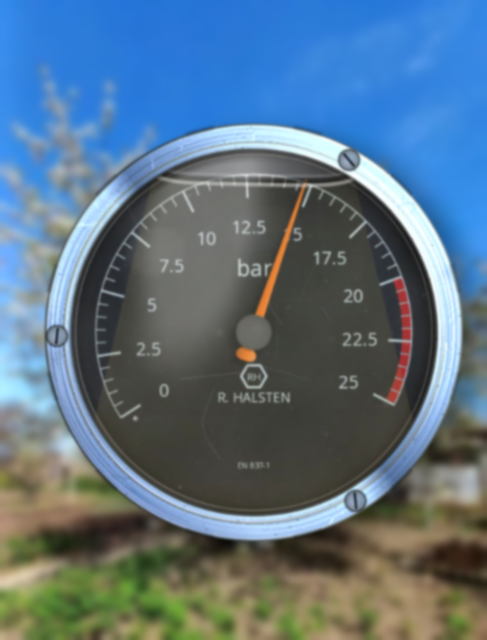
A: 14.75 bar
